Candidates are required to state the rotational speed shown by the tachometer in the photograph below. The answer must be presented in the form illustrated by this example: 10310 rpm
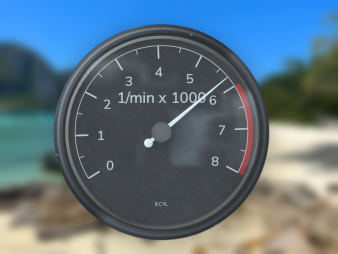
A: 5750 rpm
